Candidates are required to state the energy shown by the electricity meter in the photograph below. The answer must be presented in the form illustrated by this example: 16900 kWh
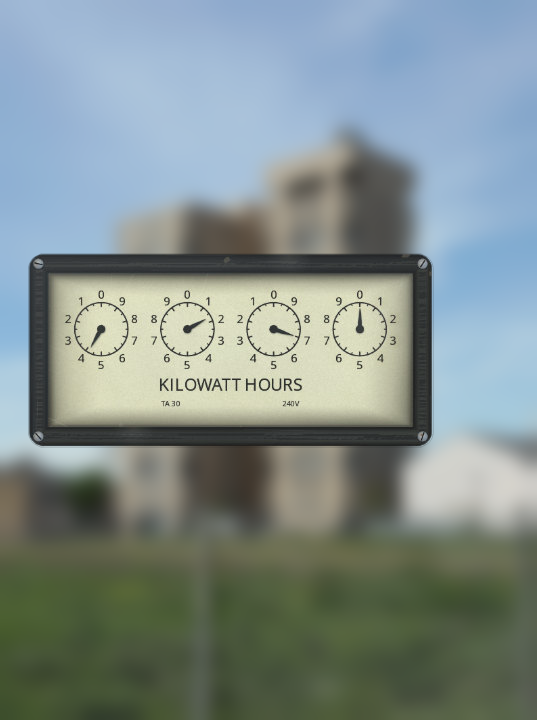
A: 4170 kWh
